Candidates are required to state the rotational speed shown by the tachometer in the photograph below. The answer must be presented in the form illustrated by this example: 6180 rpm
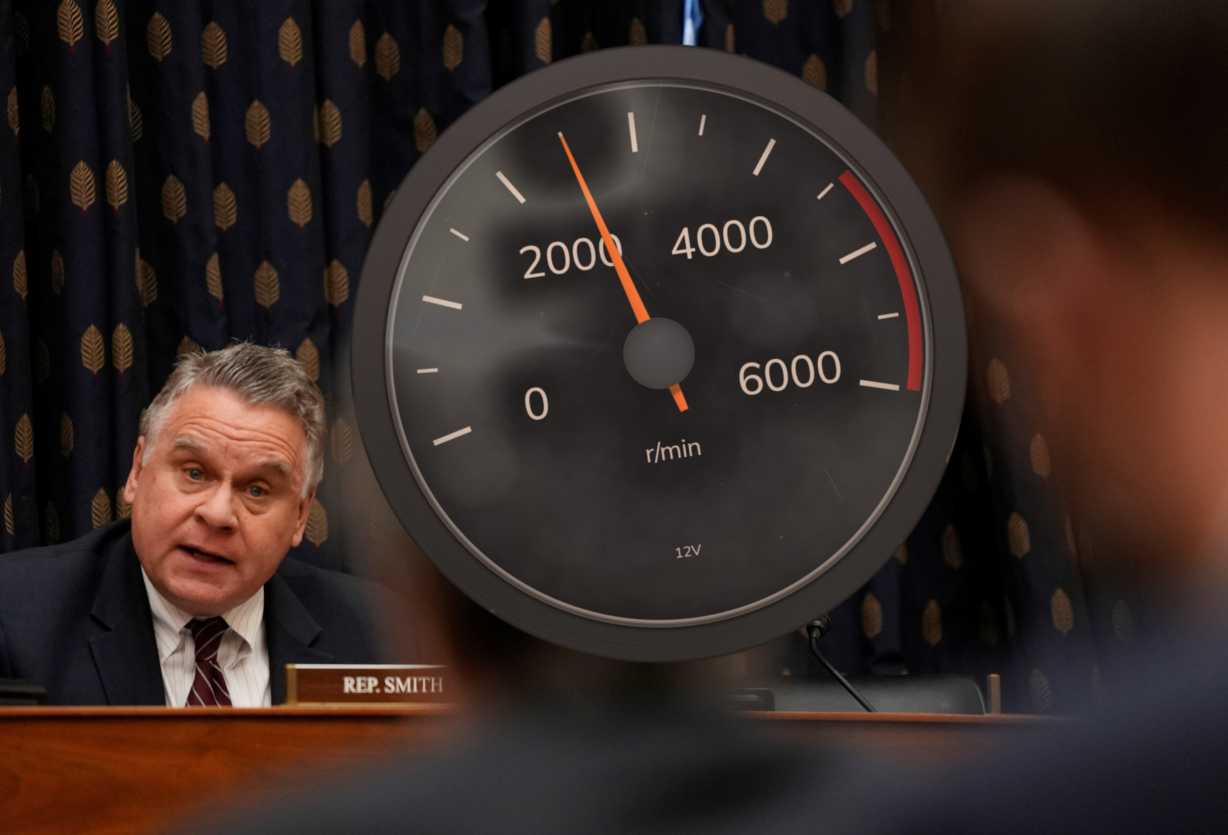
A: 2500 rpm
